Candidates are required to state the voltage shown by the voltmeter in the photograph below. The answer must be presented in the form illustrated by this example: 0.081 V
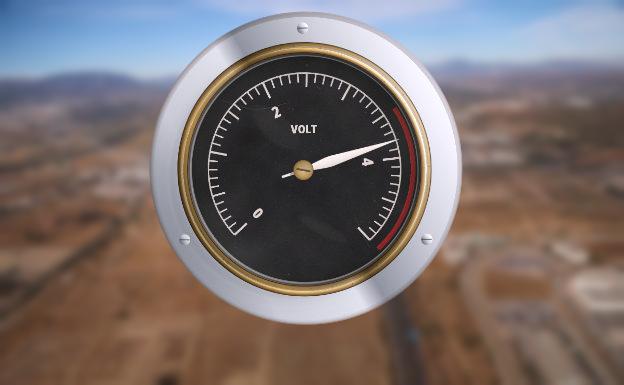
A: 3.8 V
